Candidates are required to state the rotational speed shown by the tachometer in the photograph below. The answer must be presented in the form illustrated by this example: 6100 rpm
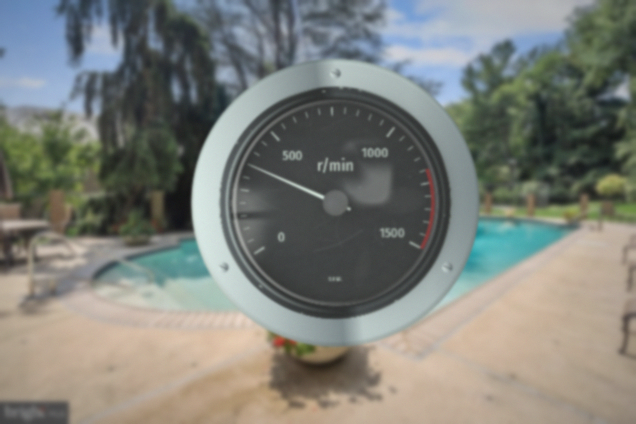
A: 350 rpm
